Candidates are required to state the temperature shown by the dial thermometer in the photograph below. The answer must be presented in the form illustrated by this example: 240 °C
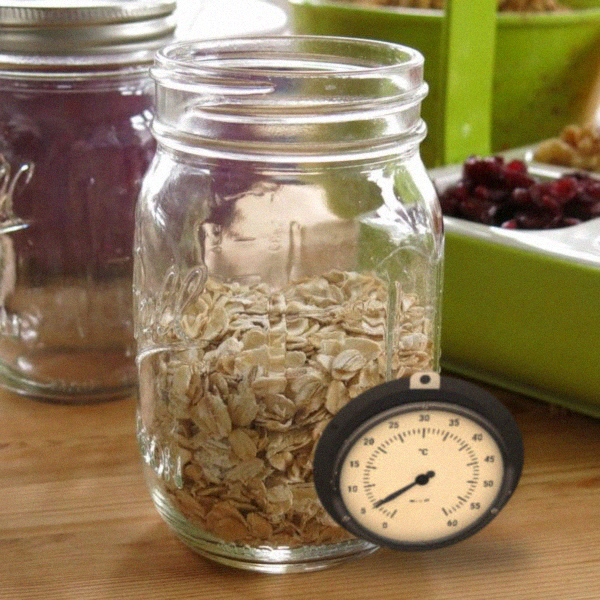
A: 5 °C
